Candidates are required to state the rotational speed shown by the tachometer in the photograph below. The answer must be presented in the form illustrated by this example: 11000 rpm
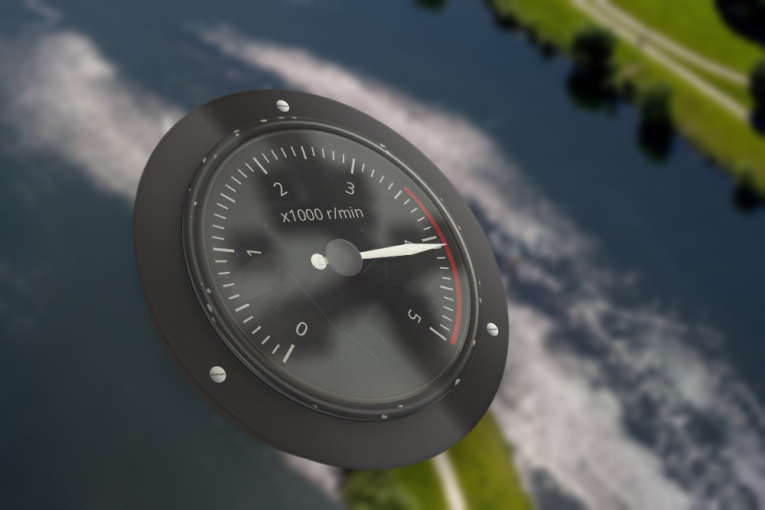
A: 4100 rpm
